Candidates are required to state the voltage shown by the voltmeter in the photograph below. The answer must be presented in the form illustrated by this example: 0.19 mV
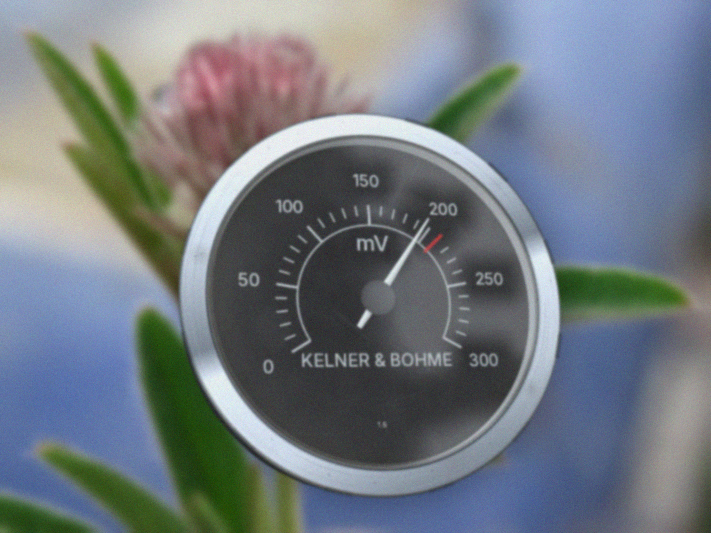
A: 195 mV
